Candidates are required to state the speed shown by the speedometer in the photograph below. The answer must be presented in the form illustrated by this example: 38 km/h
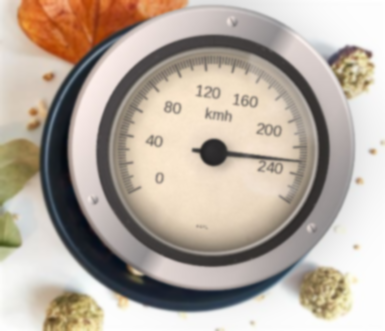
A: 230 km/h
